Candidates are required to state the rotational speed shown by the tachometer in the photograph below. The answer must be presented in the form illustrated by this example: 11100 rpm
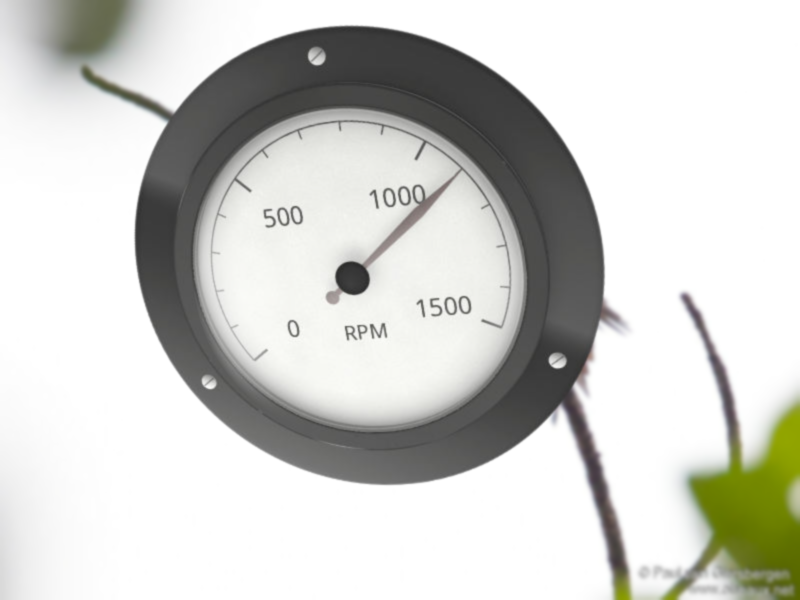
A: 1100 rpm
